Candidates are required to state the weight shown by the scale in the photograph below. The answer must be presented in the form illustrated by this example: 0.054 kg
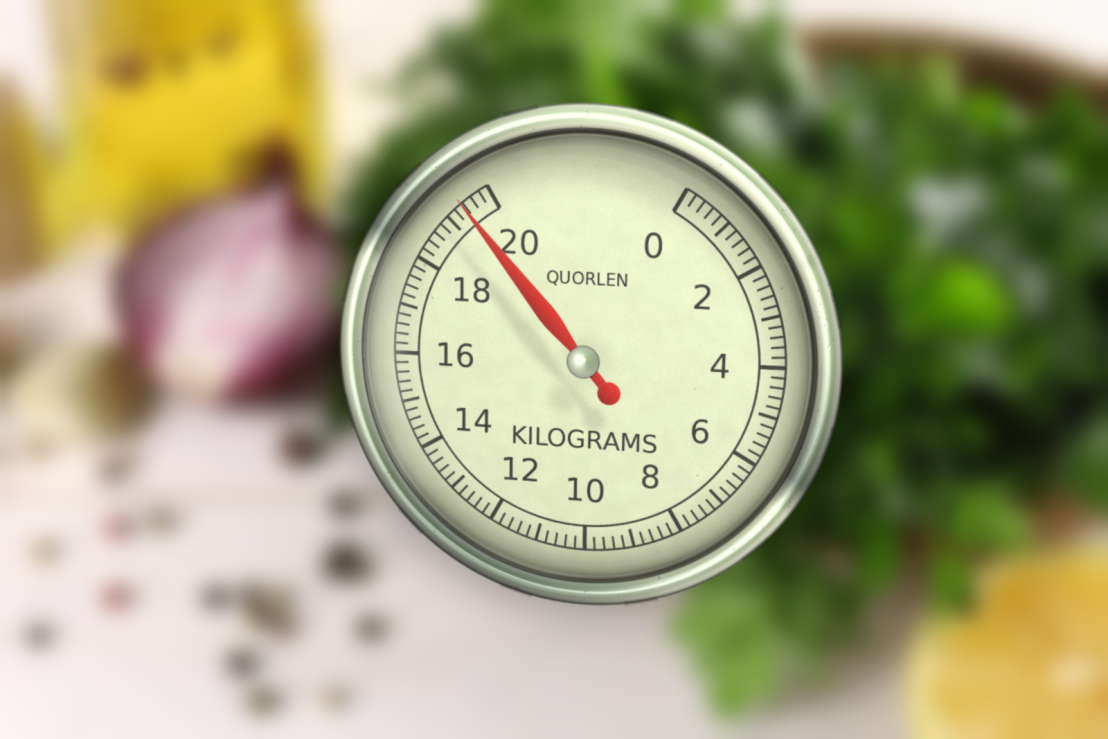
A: 19.4 kg
